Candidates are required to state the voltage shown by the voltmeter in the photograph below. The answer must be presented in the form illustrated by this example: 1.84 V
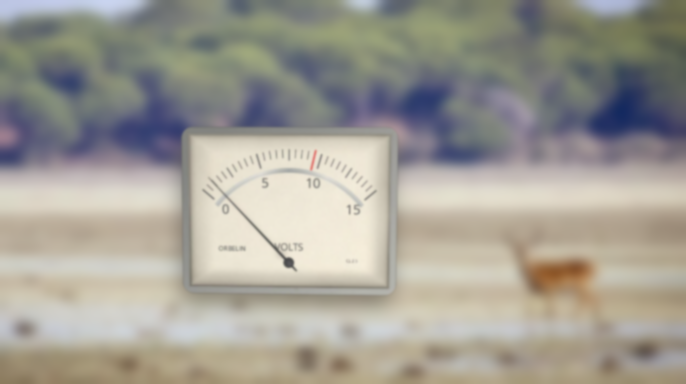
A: 1 V
